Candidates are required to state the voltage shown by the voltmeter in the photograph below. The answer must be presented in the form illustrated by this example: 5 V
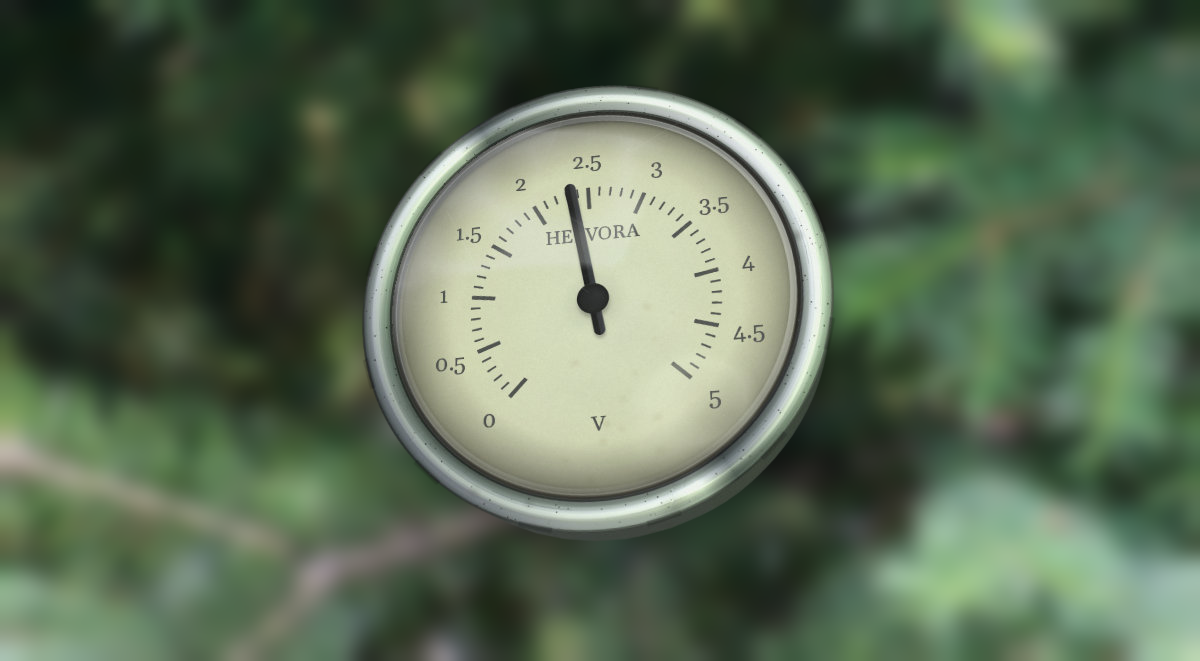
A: 2.35 V
